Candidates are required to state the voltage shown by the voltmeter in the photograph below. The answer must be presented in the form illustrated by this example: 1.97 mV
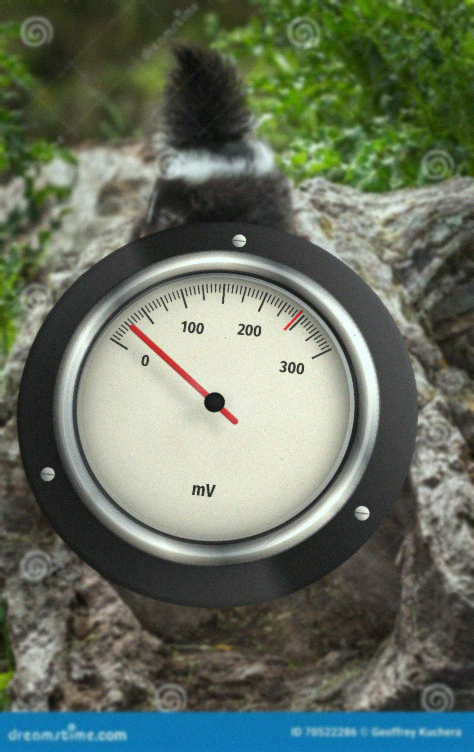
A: 25 mV
